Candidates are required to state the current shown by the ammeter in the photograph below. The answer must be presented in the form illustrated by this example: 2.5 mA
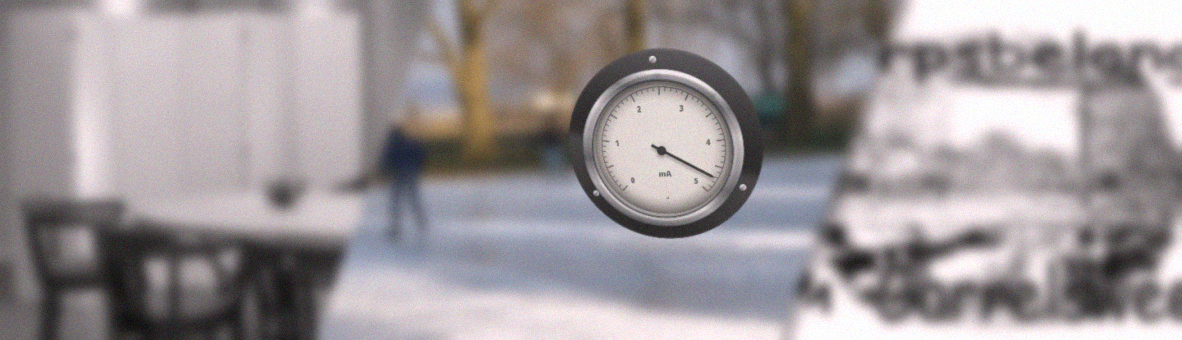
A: 4.7 mA
